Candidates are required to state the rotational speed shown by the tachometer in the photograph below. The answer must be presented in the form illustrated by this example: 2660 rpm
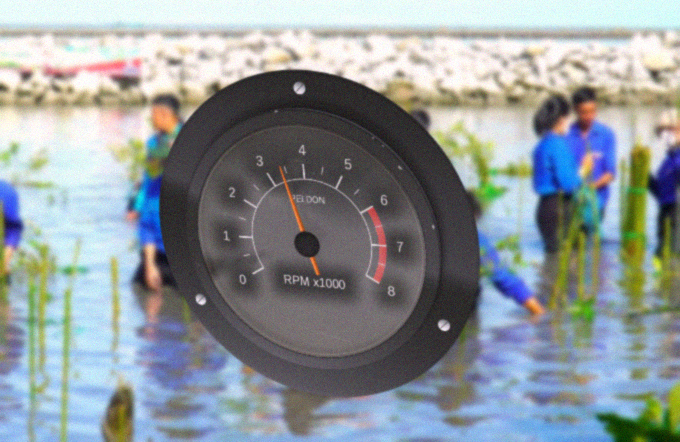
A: 3500 rpm
